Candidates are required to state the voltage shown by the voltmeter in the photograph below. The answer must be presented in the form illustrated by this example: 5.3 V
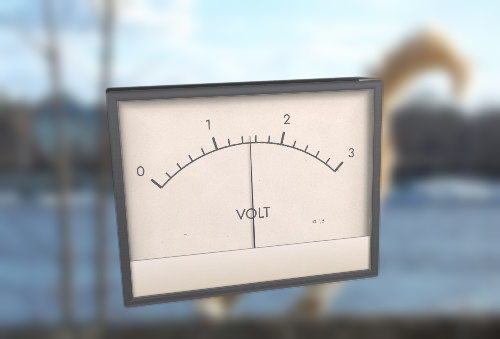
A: 1.5 V
